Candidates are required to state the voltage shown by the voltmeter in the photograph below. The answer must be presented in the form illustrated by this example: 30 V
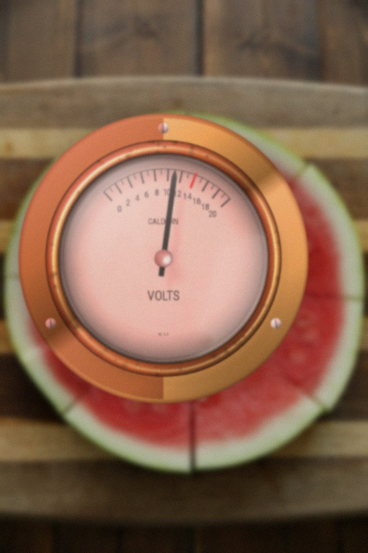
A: 11 V
